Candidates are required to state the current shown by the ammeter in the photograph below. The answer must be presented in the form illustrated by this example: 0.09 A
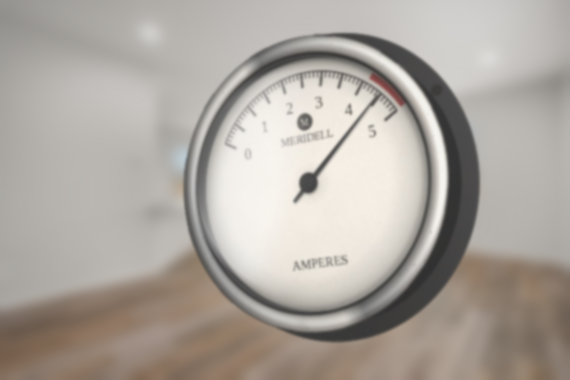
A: 4.5 A
